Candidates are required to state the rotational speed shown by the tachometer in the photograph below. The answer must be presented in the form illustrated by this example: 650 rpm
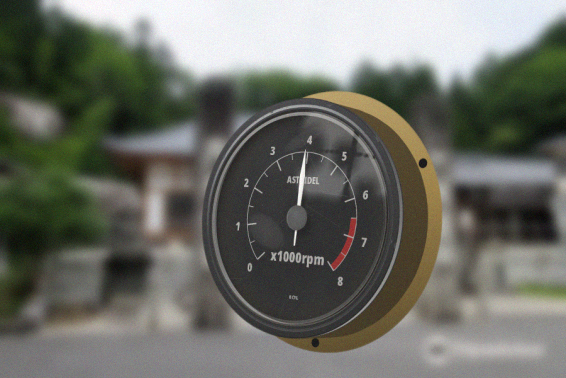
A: 4000 rpm
